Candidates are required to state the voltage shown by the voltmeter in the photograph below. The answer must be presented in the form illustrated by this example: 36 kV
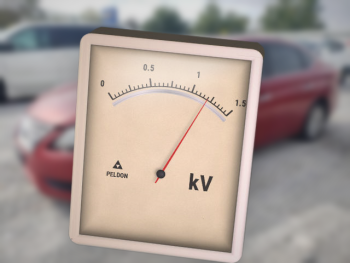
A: 1.2 kV
